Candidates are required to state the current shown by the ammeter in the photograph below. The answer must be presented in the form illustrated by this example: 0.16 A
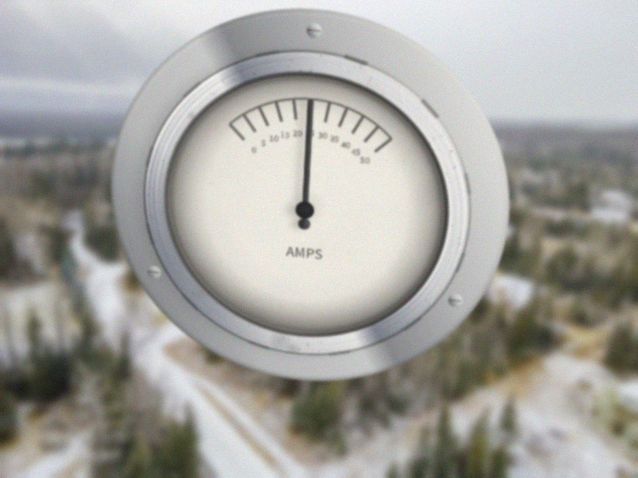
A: 25 A
